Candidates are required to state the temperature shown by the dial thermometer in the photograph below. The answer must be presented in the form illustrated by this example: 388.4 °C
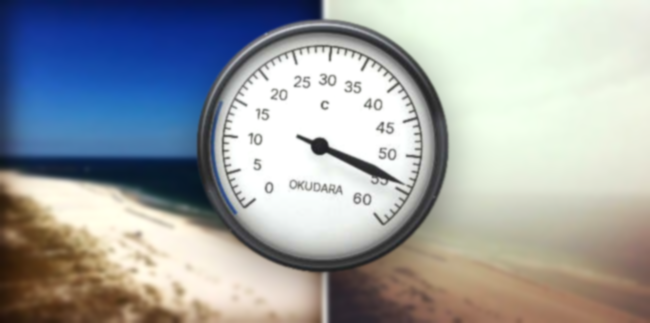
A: 54 °C
